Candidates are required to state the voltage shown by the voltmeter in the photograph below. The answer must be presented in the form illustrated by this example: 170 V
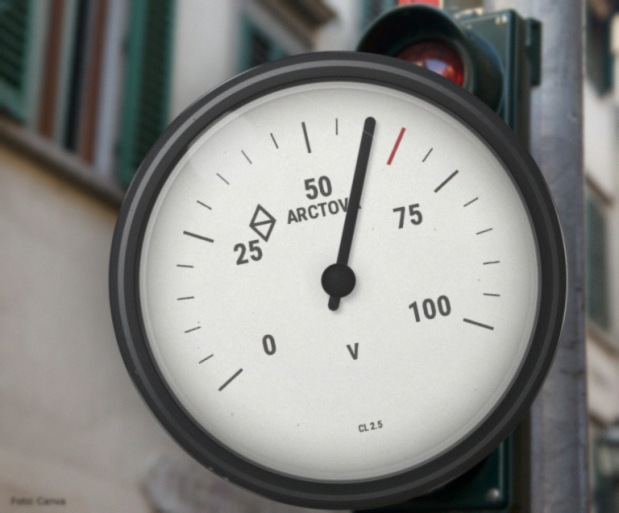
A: 60 V
